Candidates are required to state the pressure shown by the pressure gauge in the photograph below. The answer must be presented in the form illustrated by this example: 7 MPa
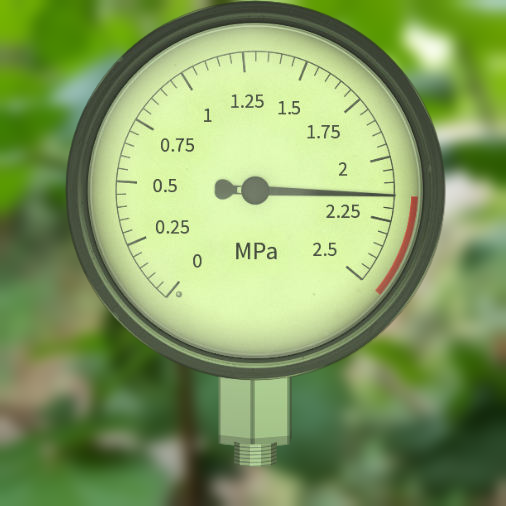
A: 2.15 MPa
